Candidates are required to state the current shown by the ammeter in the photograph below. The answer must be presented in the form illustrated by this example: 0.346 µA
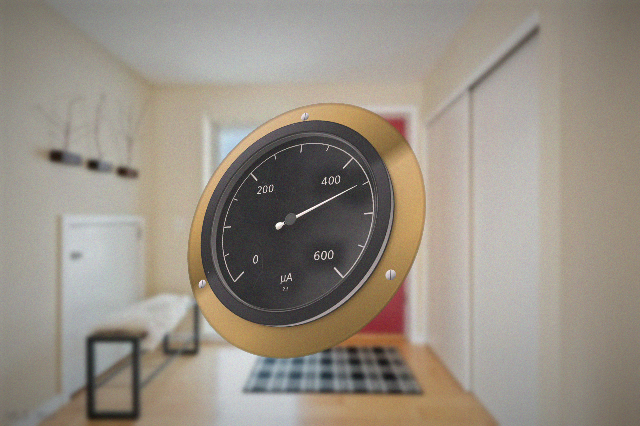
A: 450 µA
